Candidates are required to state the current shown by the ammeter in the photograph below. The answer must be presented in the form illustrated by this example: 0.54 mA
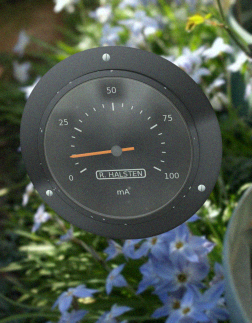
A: 10 mA
